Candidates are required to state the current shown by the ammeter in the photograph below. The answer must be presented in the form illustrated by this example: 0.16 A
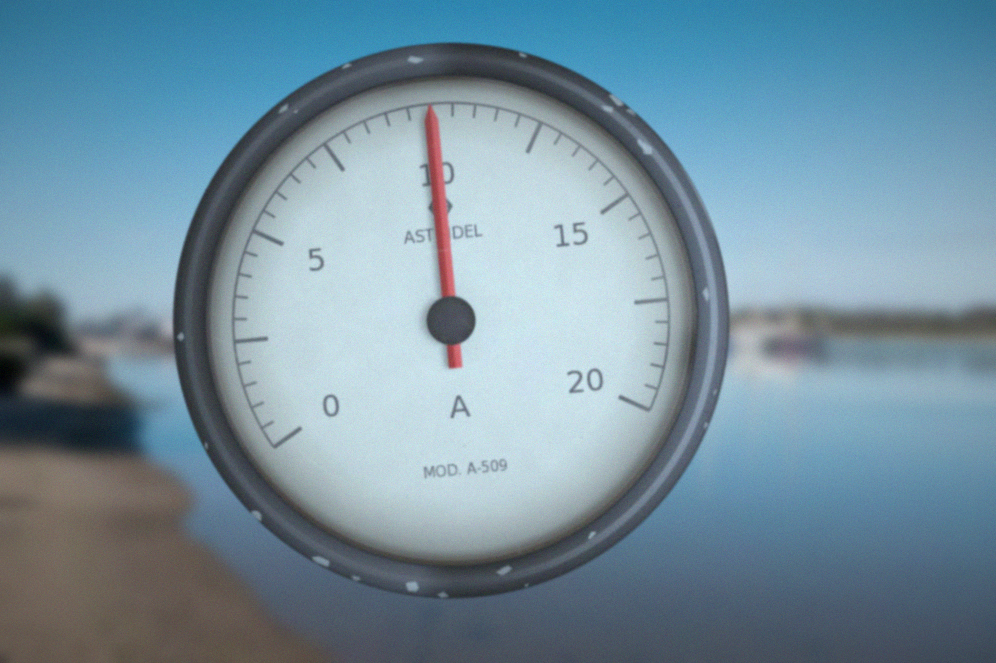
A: 10 A
